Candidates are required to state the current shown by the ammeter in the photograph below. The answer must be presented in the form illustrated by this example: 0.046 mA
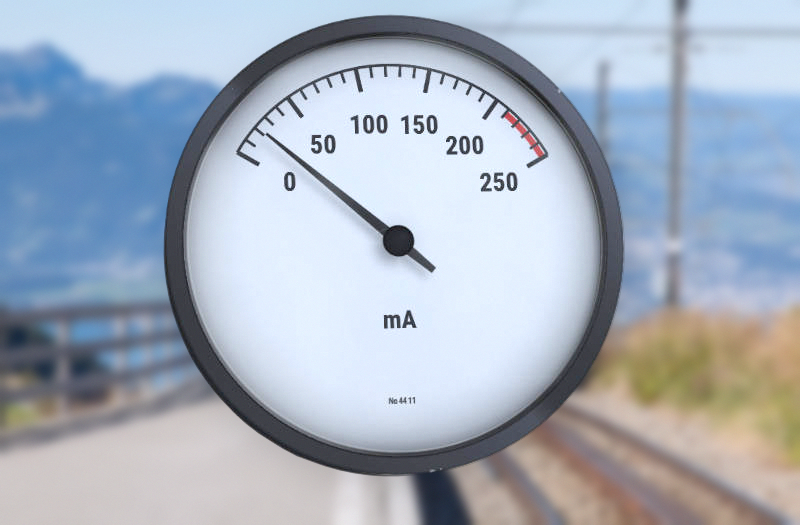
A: 20 mA
